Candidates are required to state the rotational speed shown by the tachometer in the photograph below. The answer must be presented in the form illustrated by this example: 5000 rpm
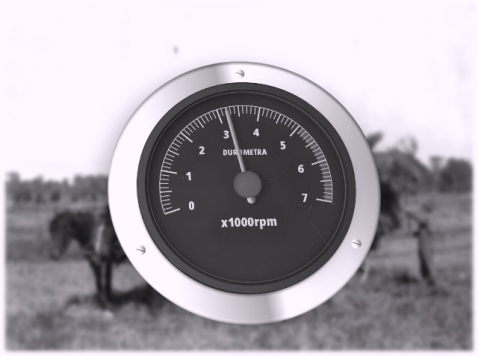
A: 3200 rpm
